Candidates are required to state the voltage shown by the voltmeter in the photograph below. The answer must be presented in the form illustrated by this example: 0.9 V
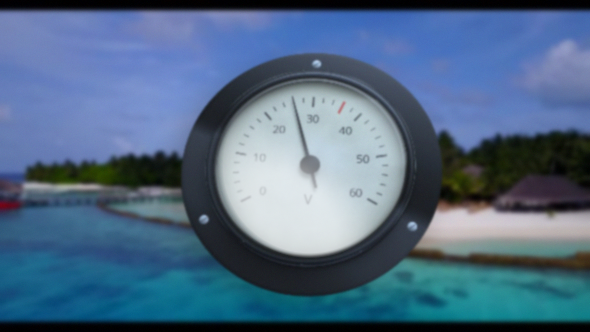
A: 26 V
